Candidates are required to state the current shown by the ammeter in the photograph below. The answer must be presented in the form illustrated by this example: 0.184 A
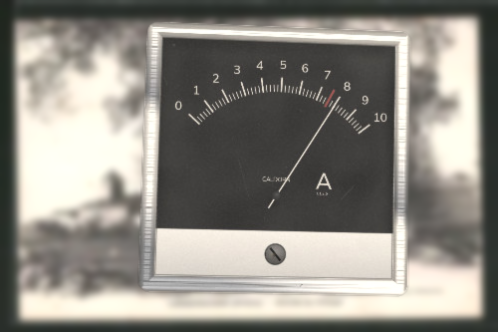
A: 8 A
